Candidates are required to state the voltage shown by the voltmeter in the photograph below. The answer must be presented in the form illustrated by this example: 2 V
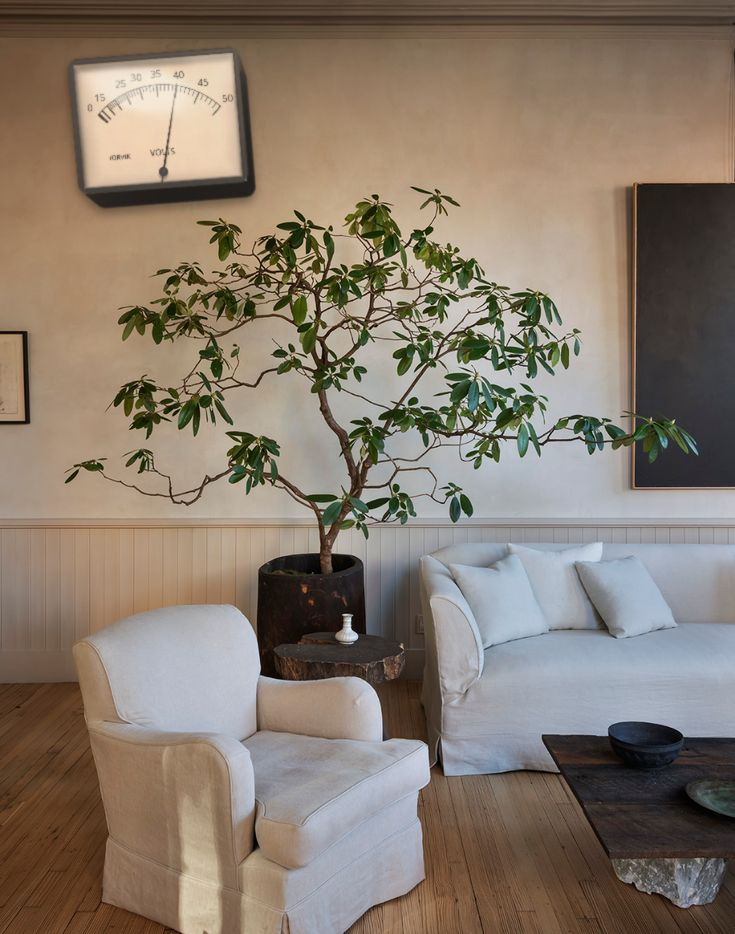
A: 40 V
